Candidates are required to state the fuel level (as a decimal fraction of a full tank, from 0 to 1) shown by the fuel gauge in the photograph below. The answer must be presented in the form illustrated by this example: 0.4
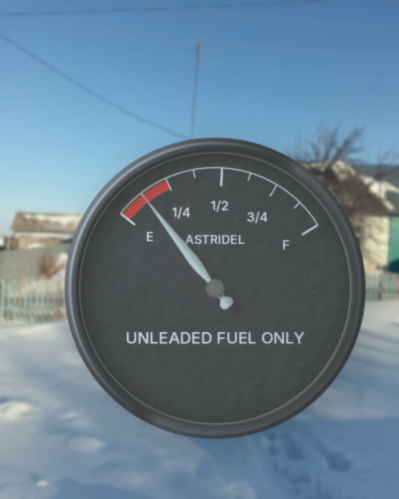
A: 0.125
